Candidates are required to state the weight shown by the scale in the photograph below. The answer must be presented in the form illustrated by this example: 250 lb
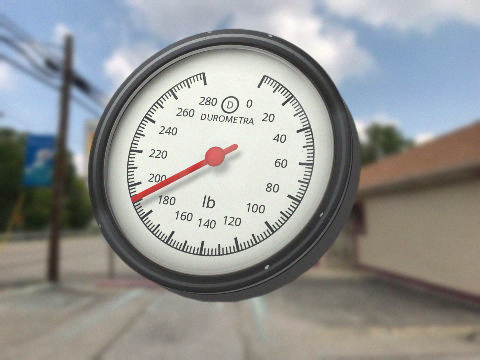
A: 190 lb
